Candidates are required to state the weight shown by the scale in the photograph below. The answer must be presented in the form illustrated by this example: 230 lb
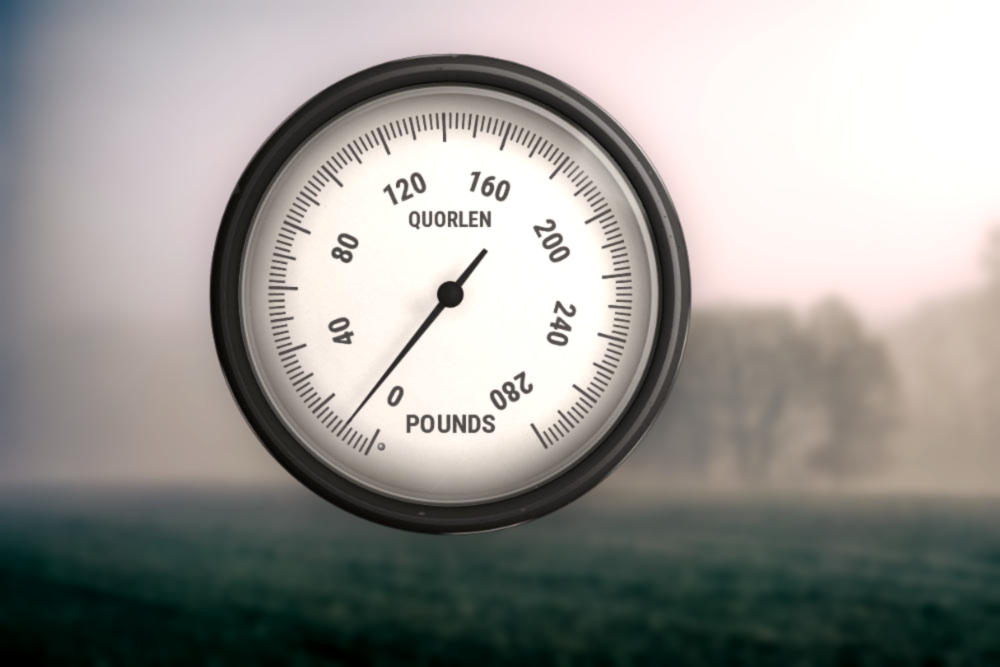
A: 10 lb
